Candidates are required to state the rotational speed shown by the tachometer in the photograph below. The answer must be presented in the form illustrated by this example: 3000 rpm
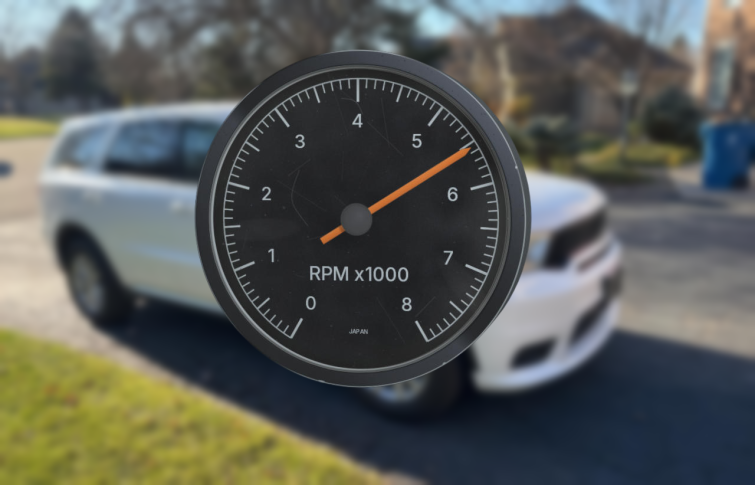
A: 5550 rpm
